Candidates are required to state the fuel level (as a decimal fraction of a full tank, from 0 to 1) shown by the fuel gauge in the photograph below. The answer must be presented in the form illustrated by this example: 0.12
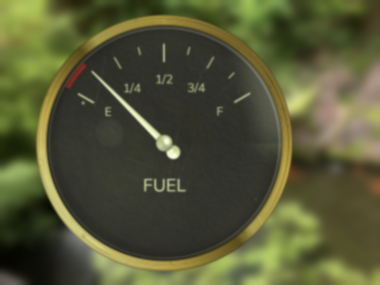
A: 0.125
